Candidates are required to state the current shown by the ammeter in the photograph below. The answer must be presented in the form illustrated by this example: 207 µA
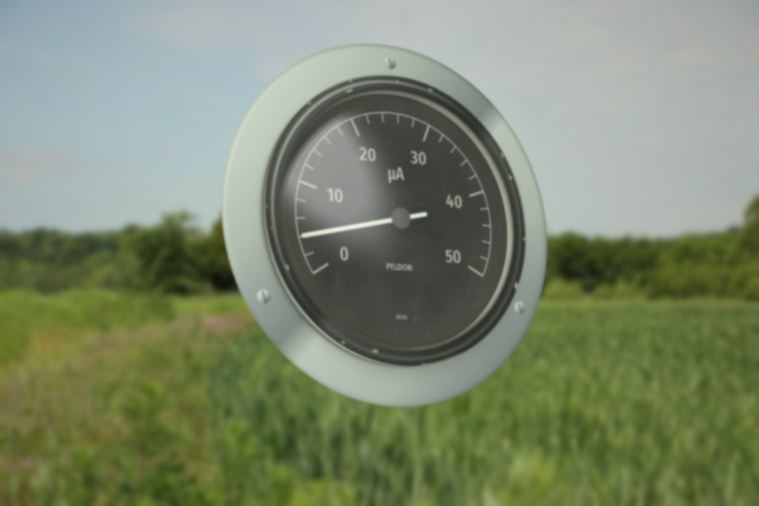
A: 4 µA
